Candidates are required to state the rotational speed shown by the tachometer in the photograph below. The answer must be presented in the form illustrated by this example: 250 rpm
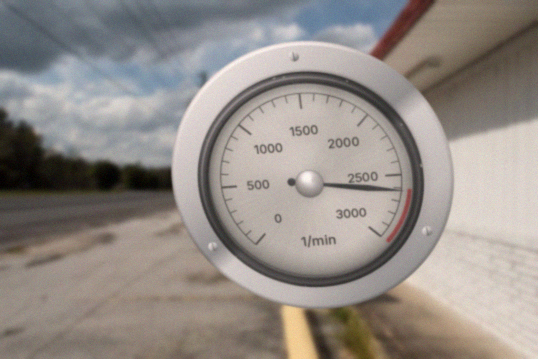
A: 2600 rpm
